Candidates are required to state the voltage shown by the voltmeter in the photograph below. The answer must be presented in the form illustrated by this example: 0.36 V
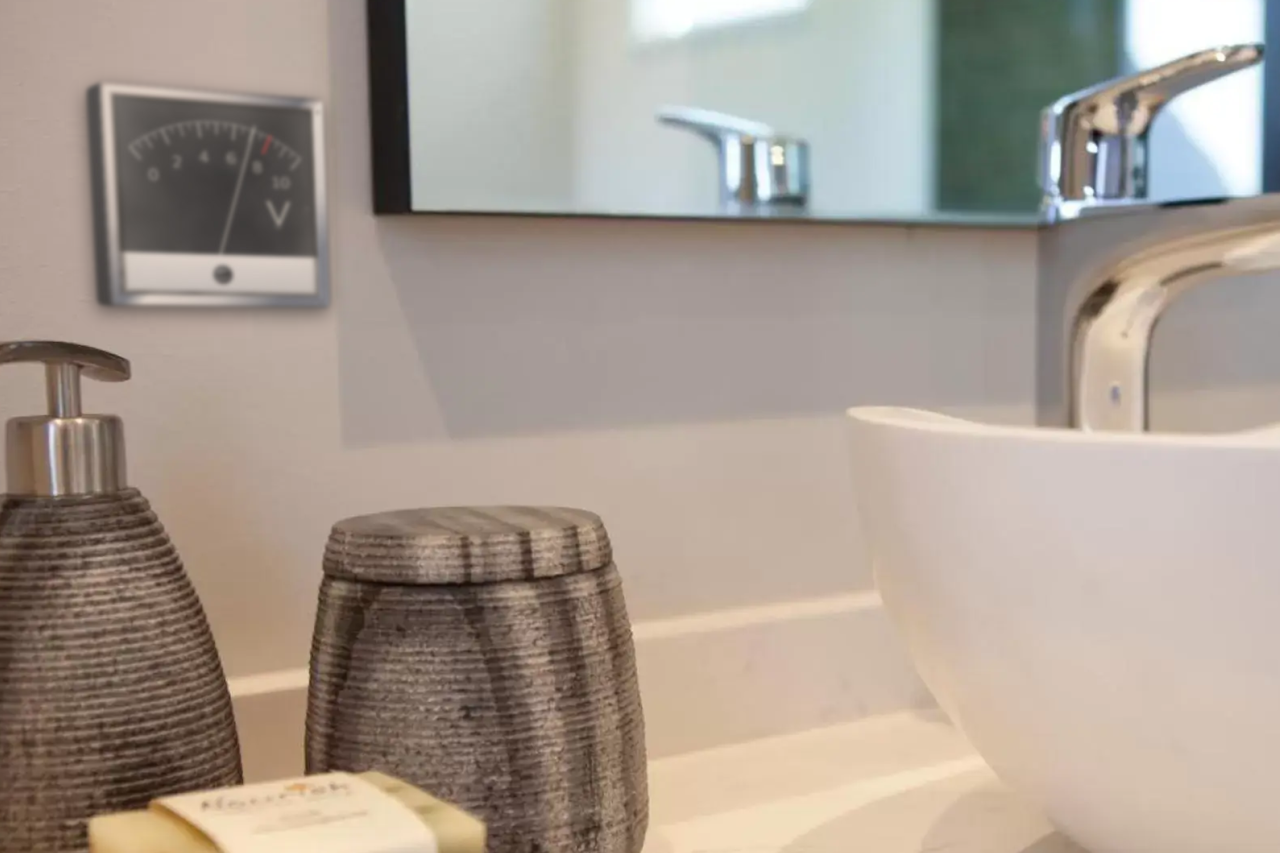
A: 7 V
